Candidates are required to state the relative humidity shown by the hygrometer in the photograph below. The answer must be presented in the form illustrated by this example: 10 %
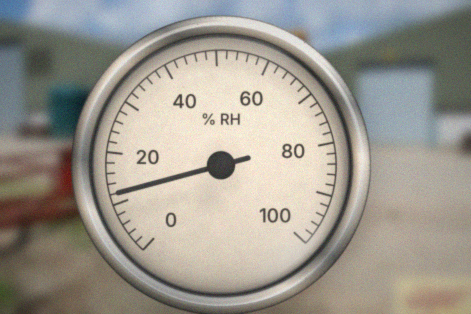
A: 12 %
